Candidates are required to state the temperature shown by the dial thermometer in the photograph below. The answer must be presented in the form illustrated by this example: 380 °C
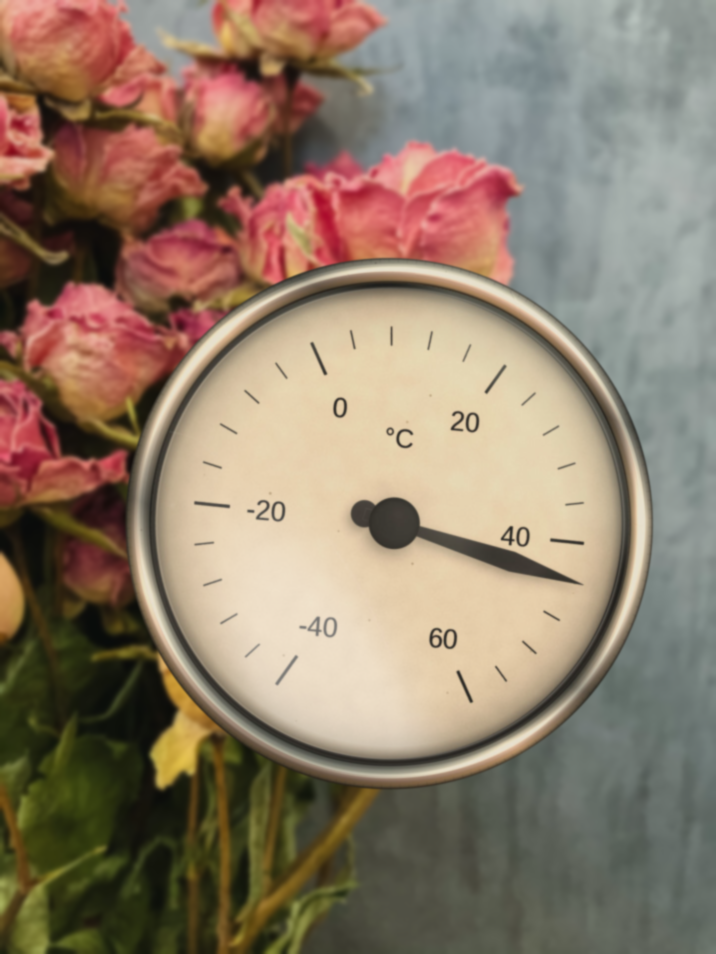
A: 44 °C
